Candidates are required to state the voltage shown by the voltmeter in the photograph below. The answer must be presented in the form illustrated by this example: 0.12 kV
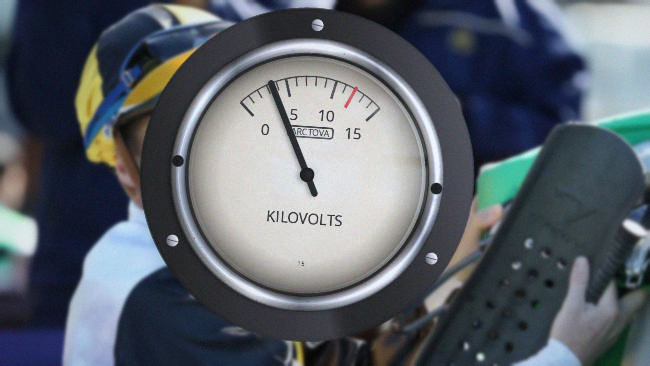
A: 3.5 kV
